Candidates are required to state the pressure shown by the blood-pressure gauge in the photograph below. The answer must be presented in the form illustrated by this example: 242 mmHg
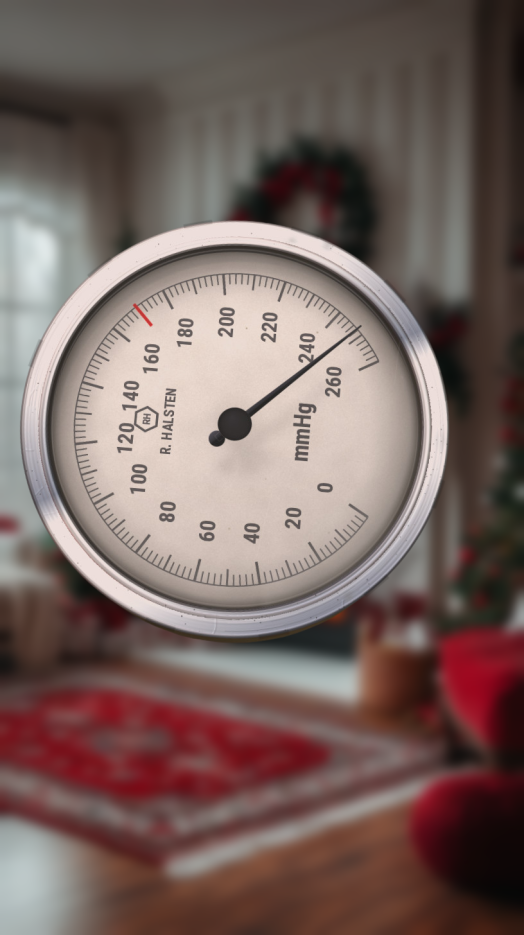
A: 248 mmHg
